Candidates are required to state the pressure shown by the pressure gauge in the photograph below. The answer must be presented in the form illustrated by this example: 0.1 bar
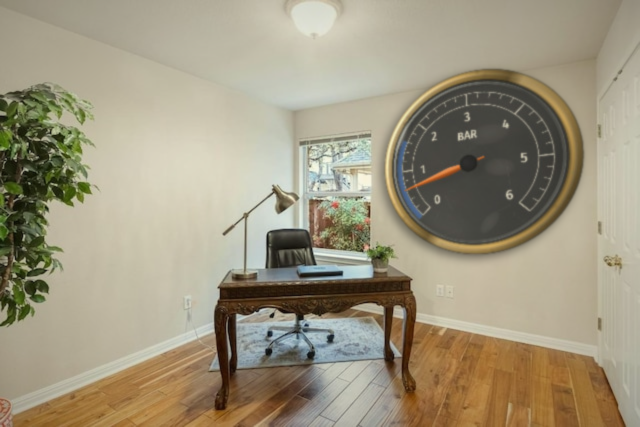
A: 0.6 bar
